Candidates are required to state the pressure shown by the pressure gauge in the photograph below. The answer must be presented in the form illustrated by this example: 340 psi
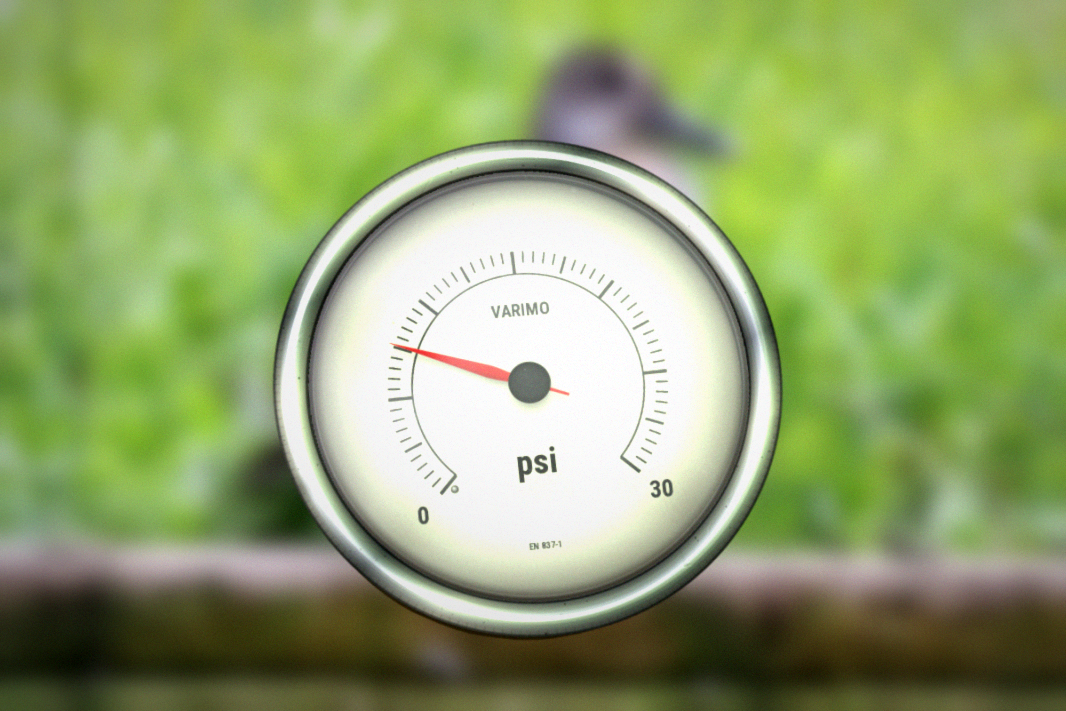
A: 7.5 psi
